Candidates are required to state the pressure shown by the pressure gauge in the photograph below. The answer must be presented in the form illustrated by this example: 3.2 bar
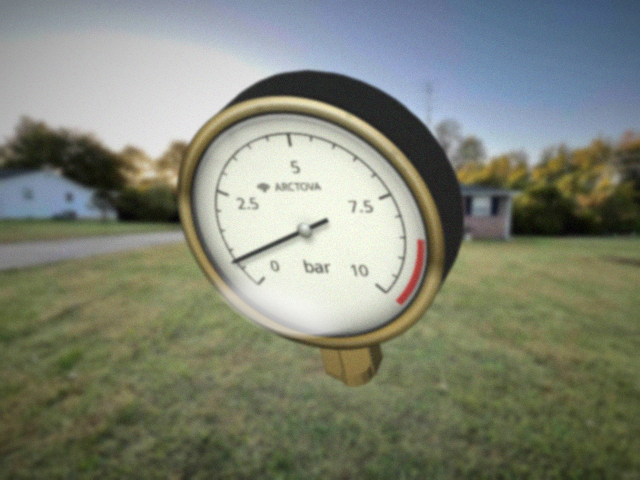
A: 0.75 bar
